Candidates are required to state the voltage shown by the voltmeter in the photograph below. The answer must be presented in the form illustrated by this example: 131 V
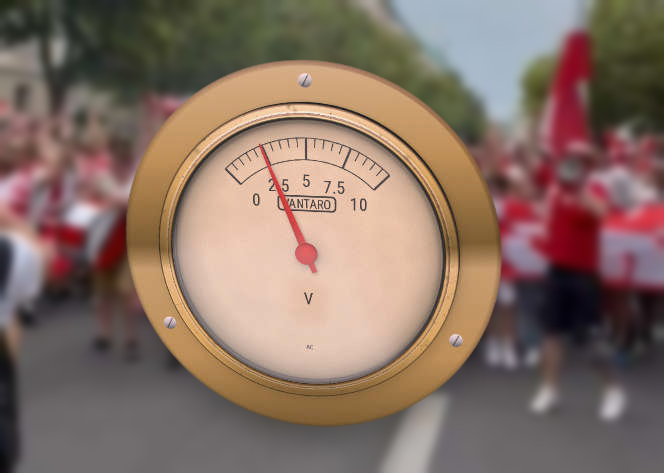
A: 2.5 V
